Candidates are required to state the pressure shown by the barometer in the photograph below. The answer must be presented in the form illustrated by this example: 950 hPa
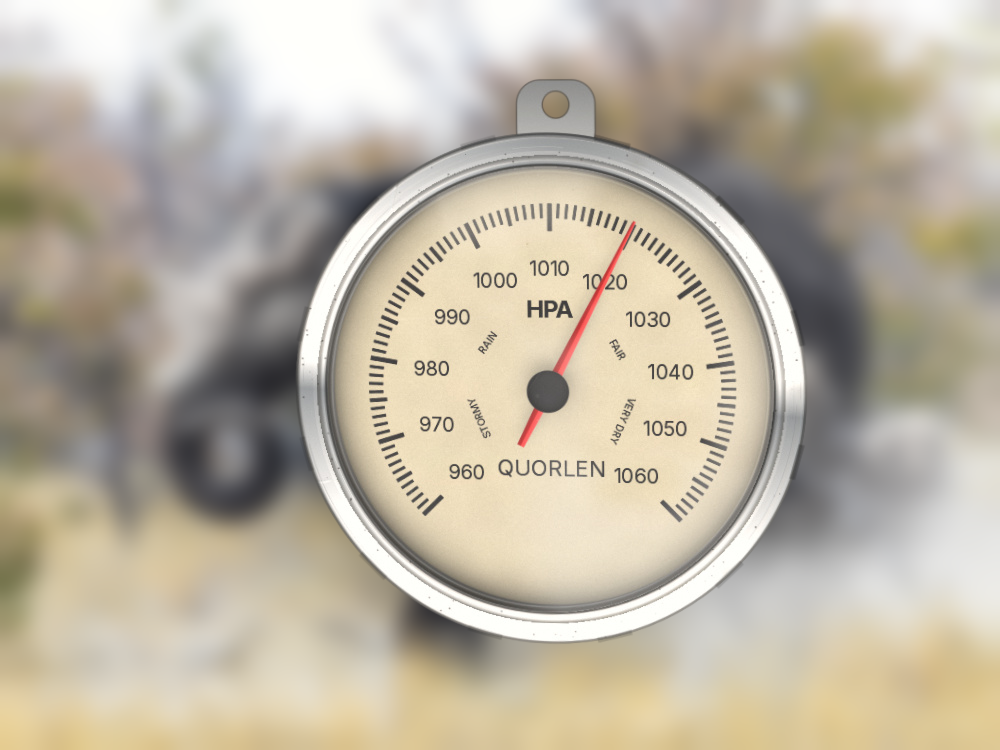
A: 1020 hPa
